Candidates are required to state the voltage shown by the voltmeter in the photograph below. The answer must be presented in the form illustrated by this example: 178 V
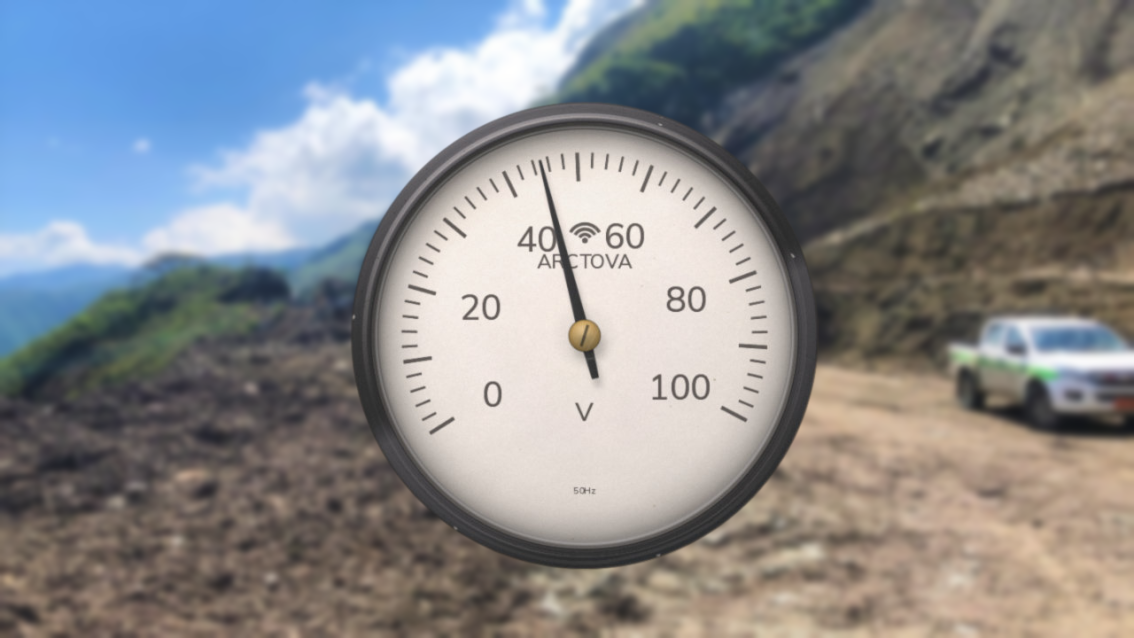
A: 45 V
